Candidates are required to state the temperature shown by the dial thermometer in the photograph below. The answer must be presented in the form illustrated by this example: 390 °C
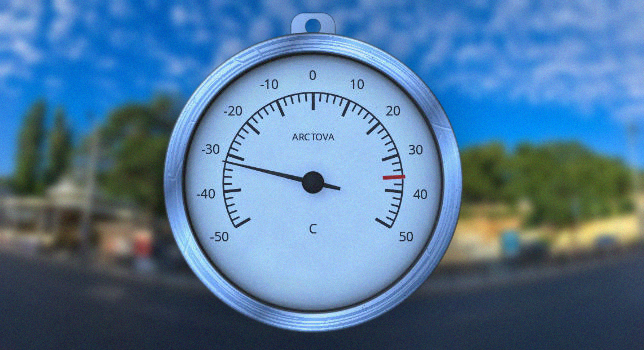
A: -32 °C
